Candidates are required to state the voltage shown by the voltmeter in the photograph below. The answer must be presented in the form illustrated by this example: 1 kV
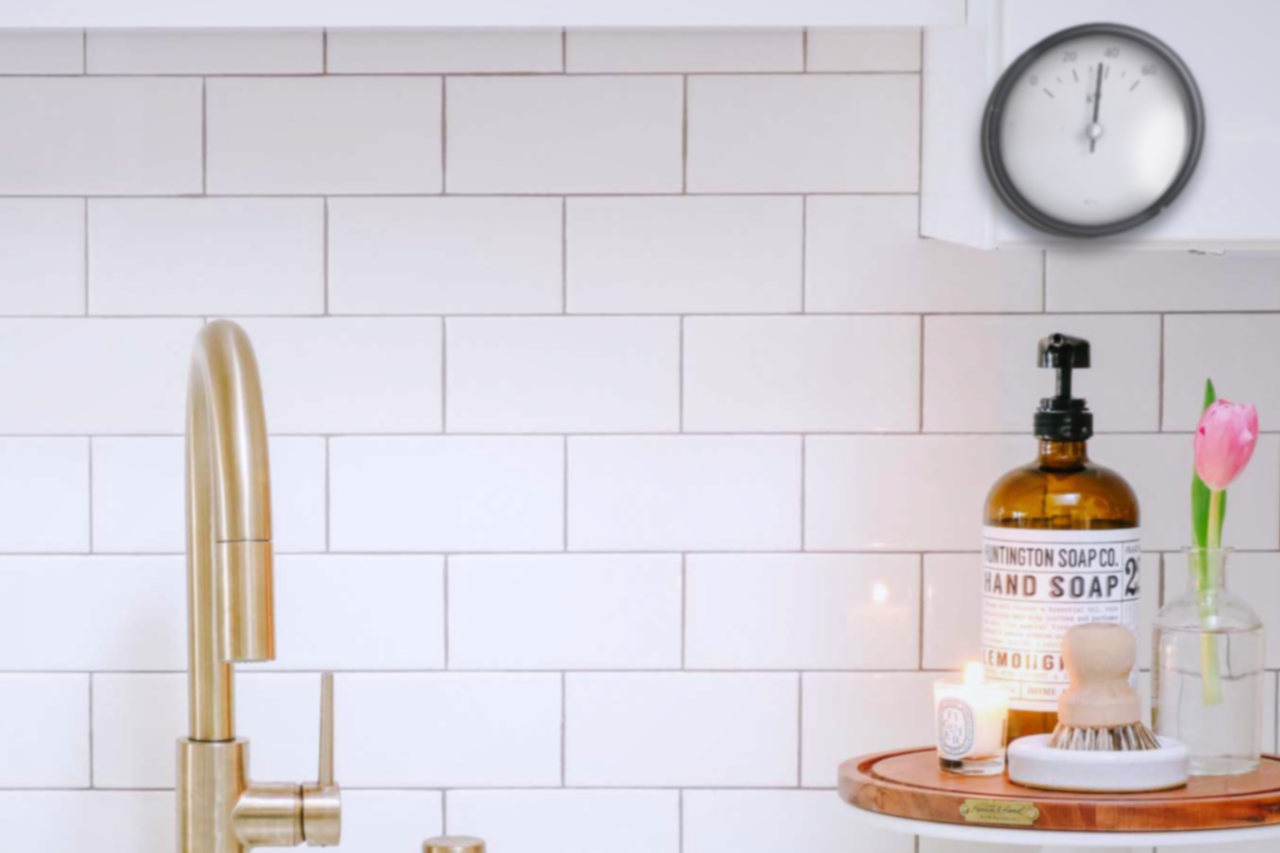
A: 35 kV
